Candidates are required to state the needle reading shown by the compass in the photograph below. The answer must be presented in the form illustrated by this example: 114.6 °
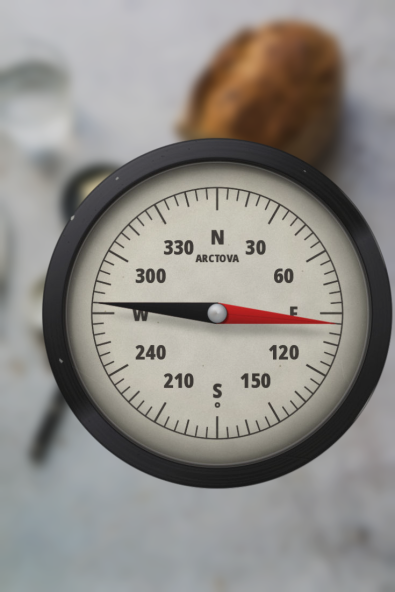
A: 95 °
